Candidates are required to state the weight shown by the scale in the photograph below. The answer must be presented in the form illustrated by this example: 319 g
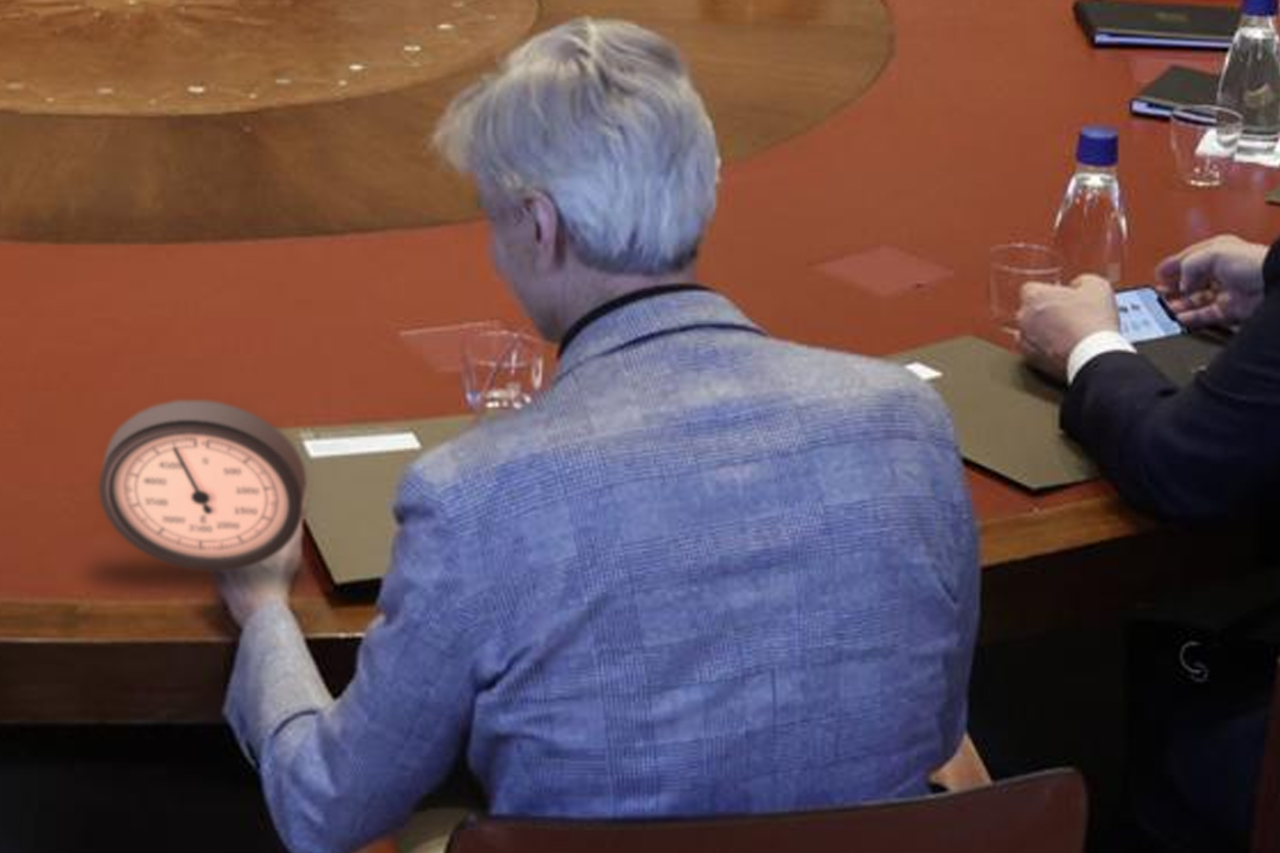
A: 4750 g
